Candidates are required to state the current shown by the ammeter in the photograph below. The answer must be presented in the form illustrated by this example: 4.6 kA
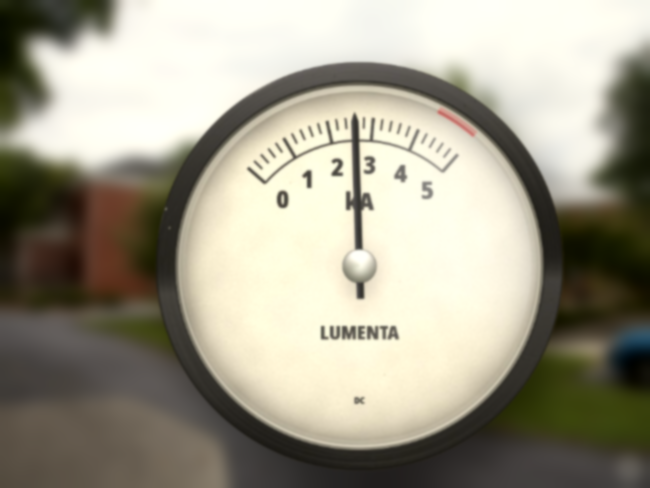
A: 2.6 kA
